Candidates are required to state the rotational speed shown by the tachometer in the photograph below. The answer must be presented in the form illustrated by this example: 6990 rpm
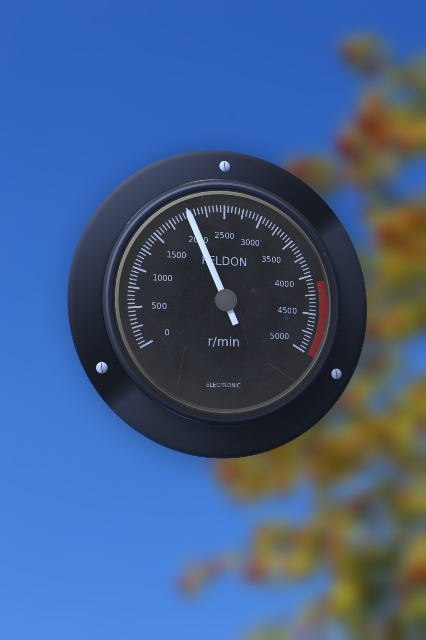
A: 2000 rpm
